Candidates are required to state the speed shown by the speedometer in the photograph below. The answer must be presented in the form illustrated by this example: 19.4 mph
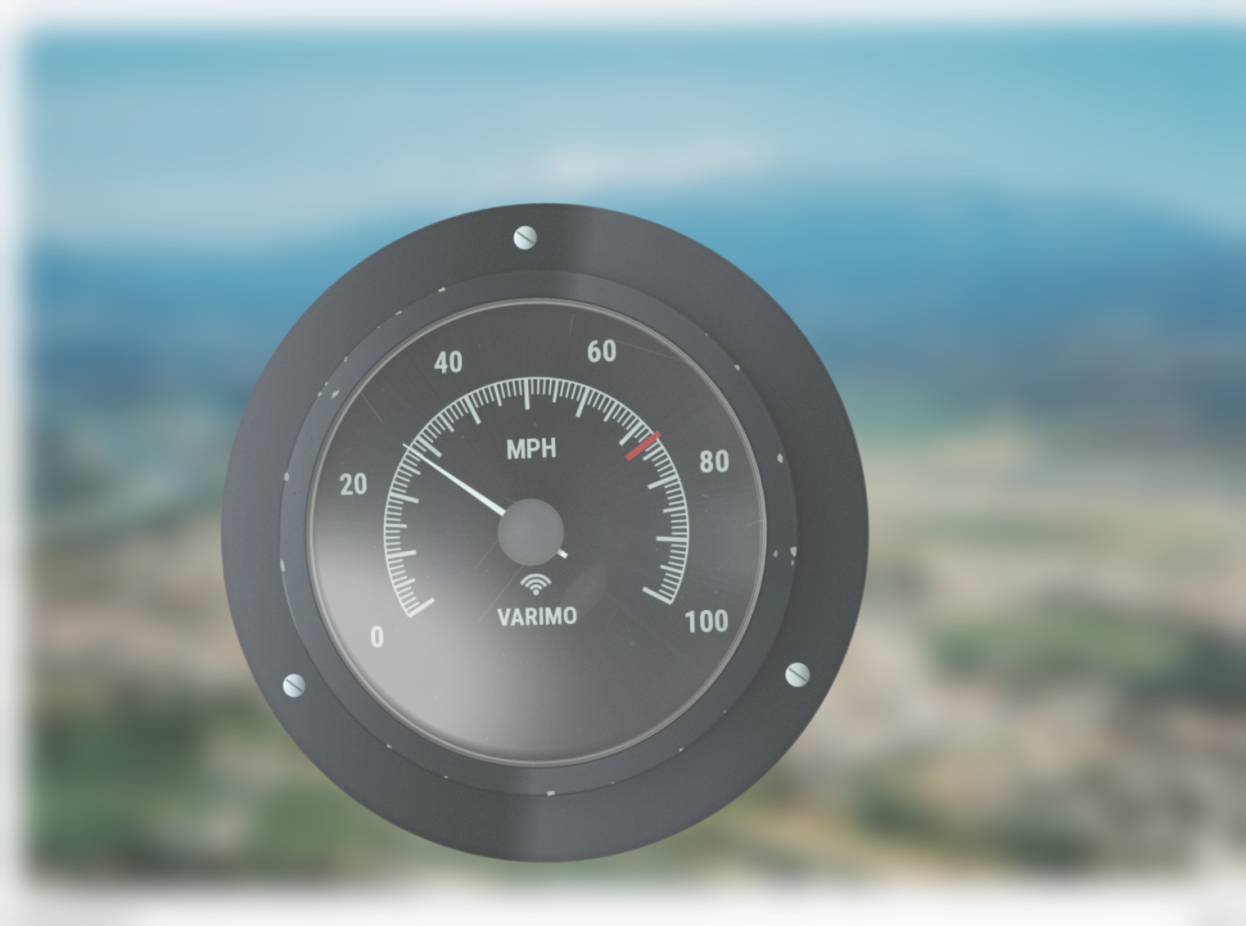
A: 28 mph
